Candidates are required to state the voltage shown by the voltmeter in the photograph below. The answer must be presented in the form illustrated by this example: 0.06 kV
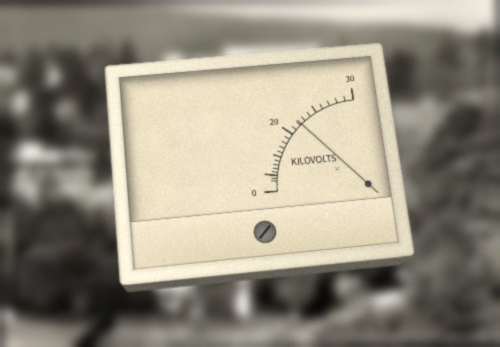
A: 22 kV
